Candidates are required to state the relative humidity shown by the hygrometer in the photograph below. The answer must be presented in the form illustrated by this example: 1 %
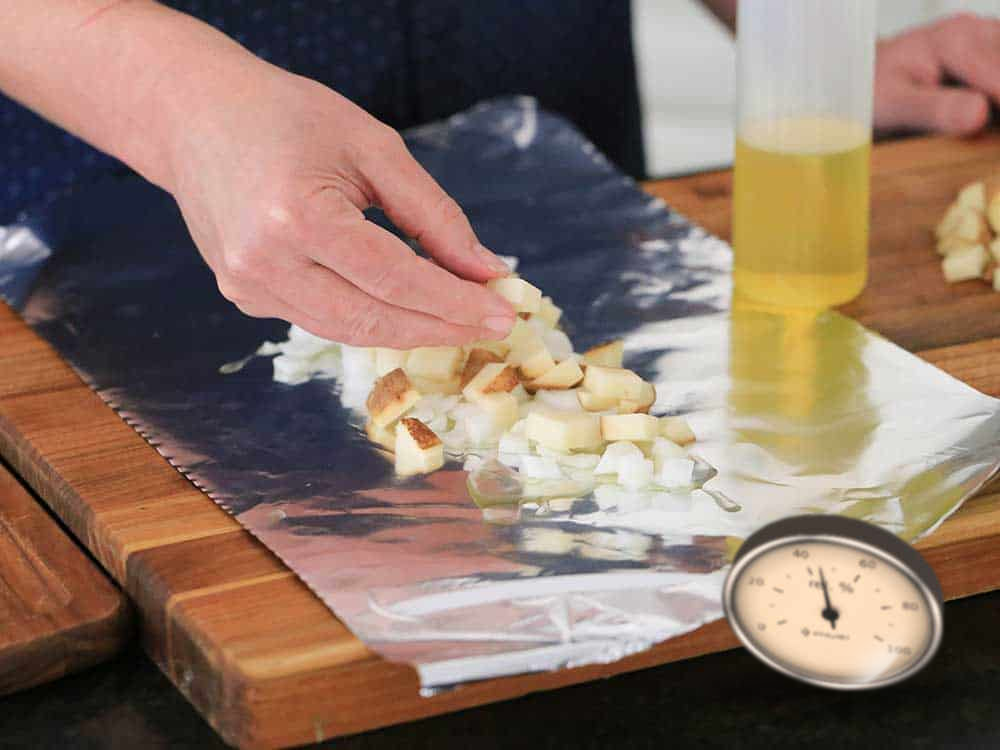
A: 45 %
